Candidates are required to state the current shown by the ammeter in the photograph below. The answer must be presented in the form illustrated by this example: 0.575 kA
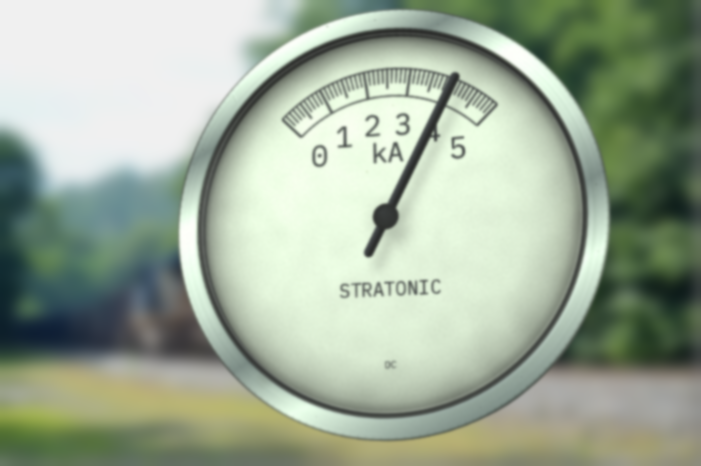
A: 4 kA
